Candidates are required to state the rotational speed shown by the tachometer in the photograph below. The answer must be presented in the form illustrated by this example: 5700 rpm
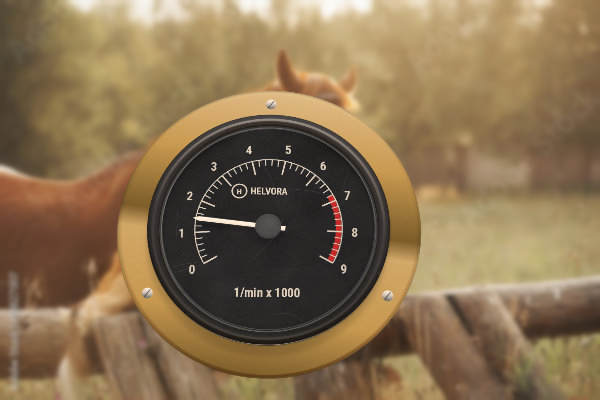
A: 1400 rpm
